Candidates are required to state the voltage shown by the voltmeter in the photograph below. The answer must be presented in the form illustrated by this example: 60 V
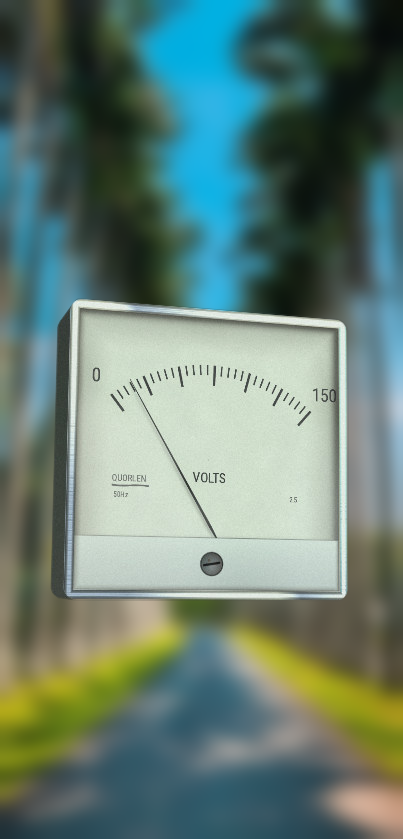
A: 15 V
